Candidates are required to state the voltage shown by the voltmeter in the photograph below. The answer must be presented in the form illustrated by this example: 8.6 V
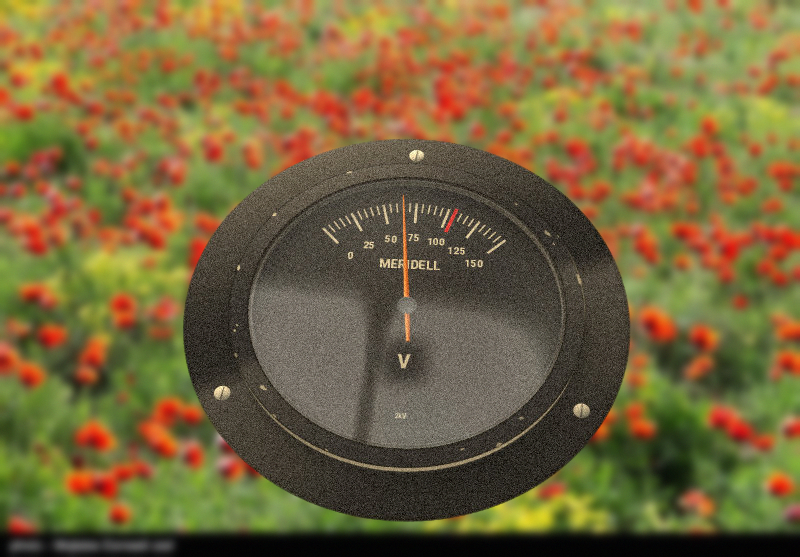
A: 65 V
